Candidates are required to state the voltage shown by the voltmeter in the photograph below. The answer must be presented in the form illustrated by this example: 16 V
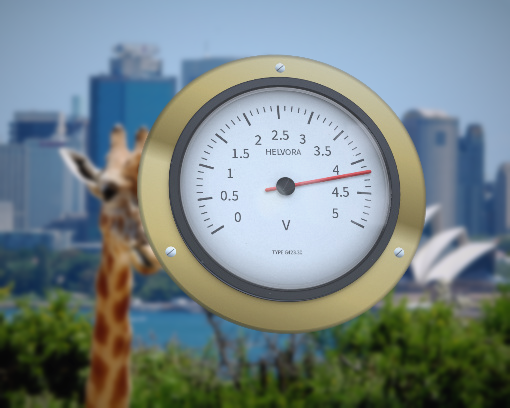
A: 4.2 V
